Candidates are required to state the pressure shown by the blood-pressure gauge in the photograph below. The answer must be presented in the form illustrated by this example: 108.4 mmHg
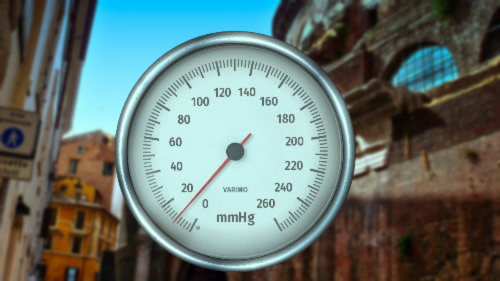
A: 10 mmHg
